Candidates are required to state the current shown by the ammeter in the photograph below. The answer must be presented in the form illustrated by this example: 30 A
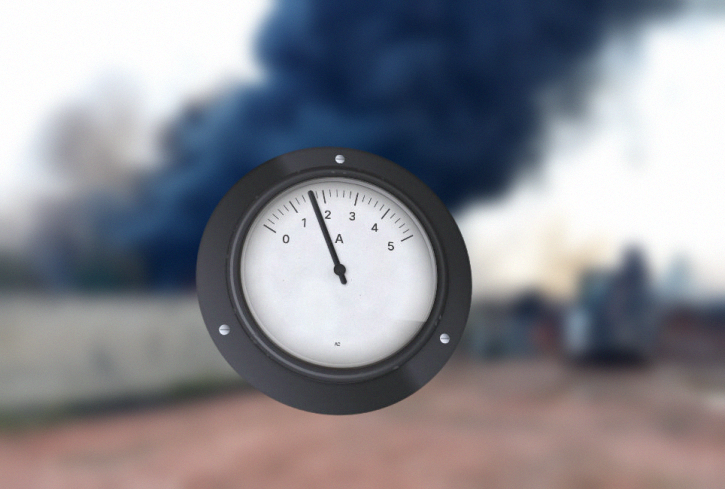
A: 1.6 A
